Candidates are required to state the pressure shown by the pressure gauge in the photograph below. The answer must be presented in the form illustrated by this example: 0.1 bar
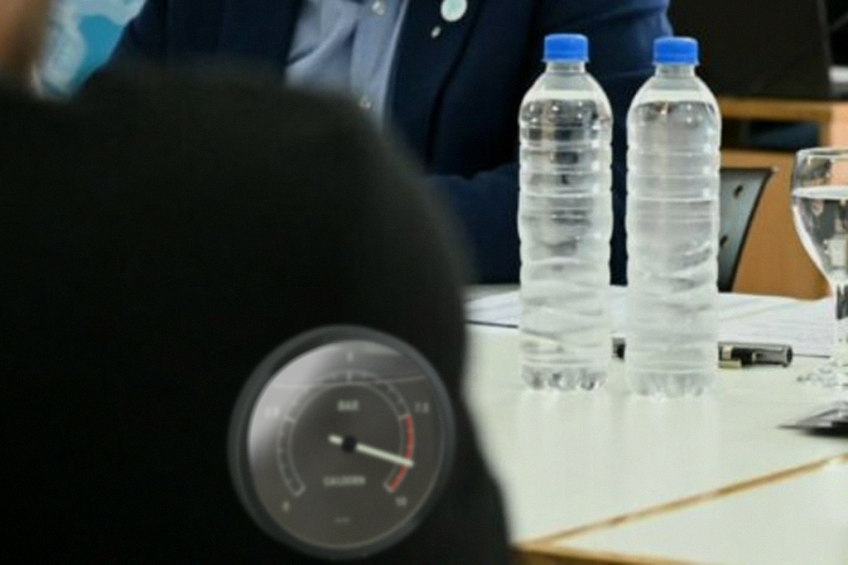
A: 9 bar
